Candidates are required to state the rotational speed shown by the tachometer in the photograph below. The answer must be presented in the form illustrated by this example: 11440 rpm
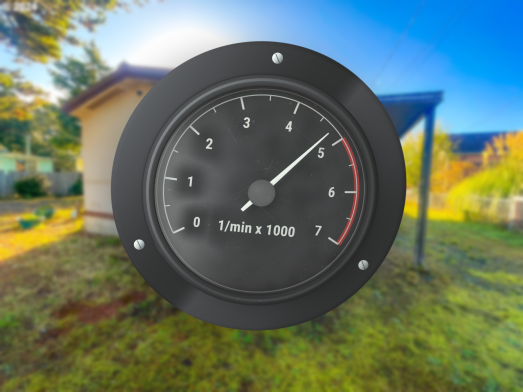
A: 4750 rpm
